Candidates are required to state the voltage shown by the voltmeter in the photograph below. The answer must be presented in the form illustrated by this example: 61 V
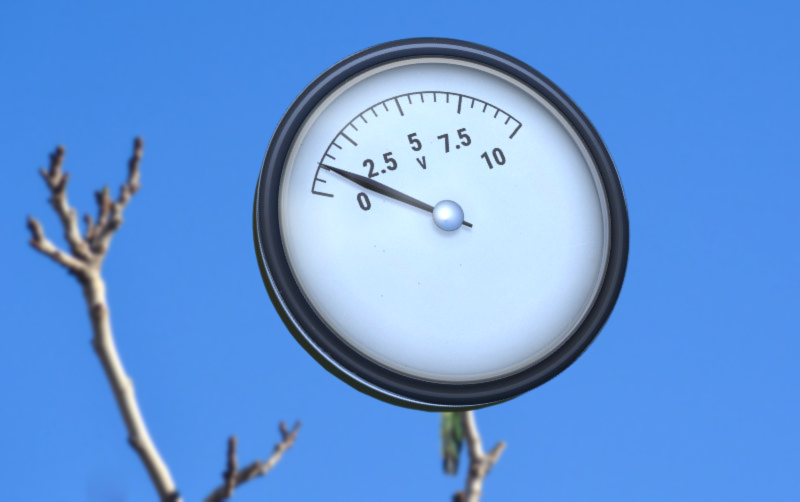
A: 1 V
